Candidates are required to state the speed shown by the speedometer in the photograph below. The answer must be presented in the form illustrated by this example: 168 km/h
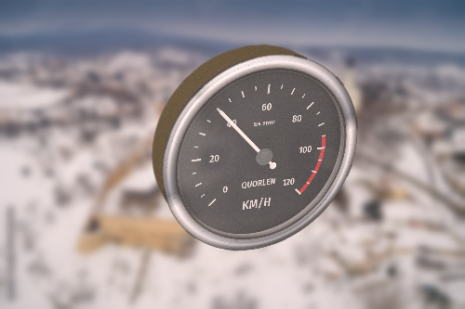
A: 40 km/h
